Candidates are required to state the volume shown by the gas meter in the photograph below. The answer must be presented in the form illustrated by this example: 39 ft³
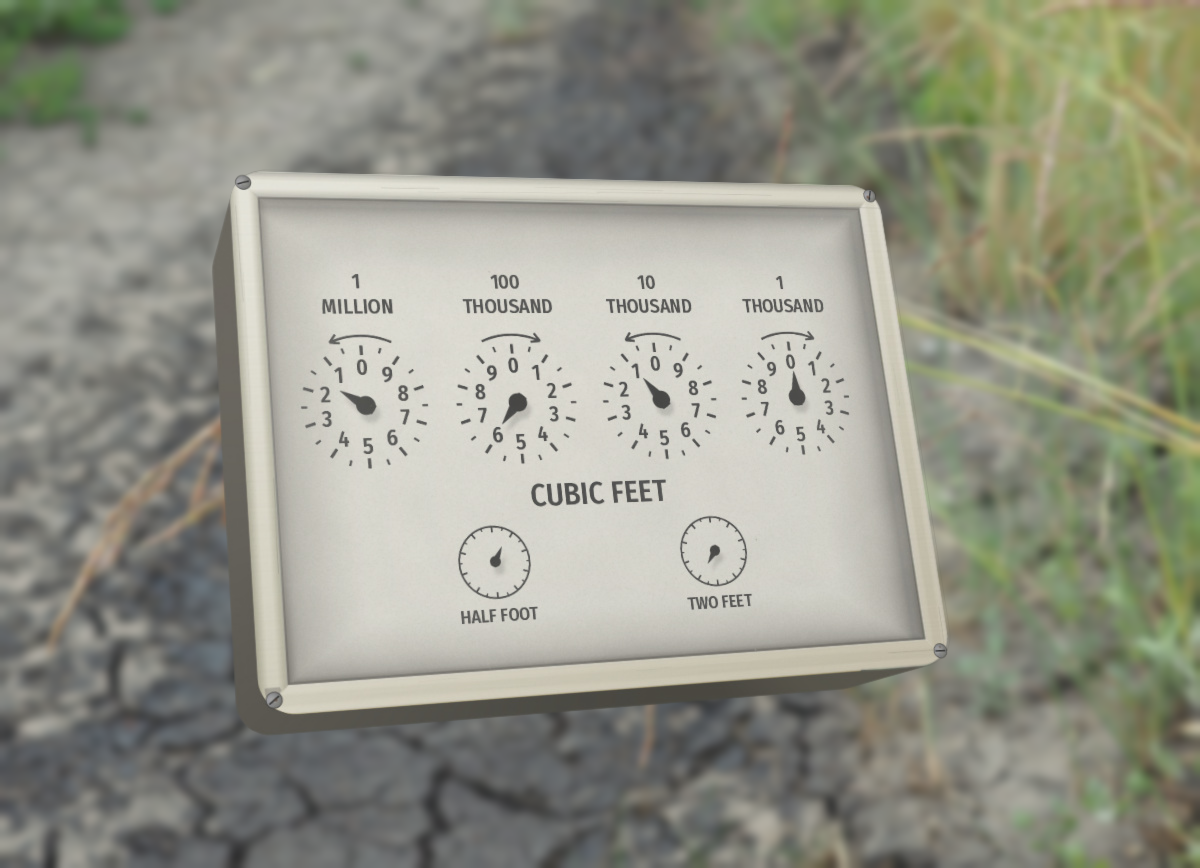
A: 161000 ft³
